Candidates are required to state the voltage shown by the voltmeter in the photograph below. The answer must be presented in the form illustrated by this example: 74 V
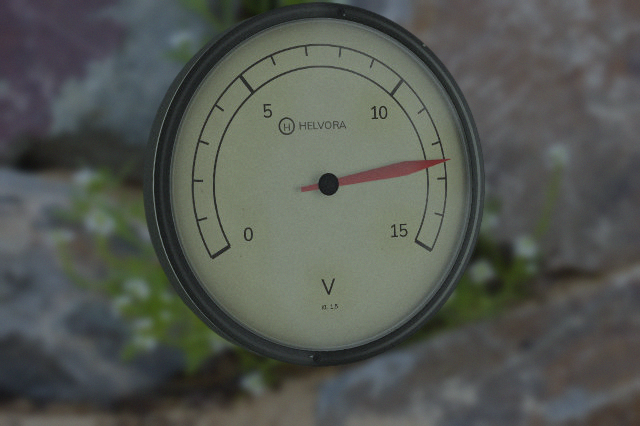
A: 12.5 V
